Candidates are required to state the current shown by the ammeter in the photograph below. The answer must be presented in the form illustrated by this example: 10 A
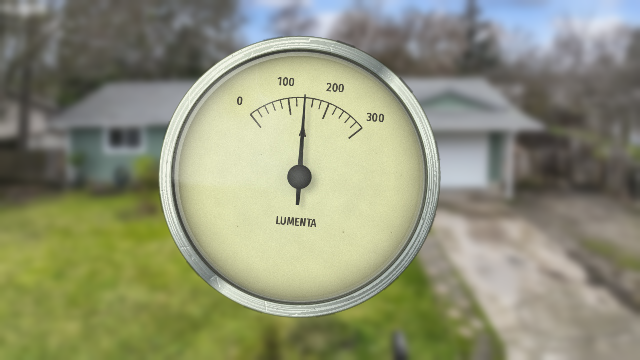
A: 140 A
